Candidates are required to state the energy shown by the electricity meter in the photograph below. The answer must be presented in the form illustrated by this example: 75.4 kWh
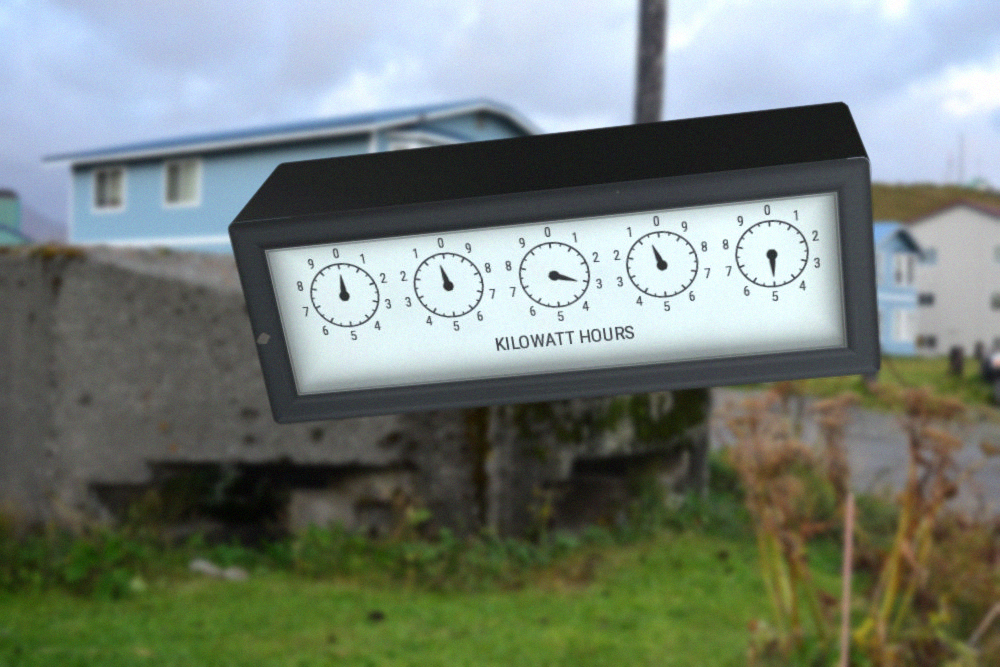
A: 305 kWh
